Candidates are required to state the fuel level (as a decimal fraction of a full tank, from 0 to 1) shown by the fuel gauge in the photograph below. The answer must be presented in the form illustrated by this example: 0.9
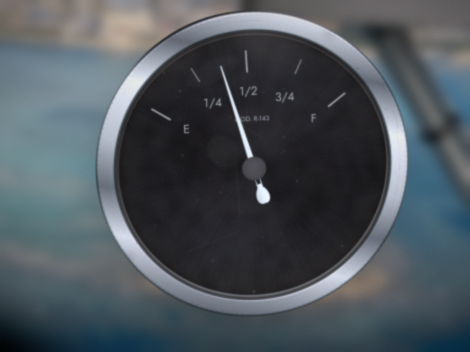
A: 0.375
